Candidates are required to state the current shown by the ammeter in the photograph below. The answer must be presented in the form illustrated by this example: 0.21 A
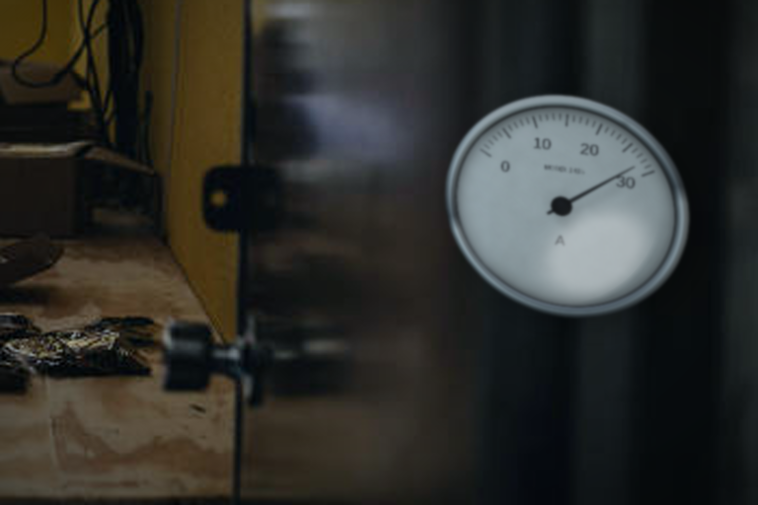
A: 28 A
